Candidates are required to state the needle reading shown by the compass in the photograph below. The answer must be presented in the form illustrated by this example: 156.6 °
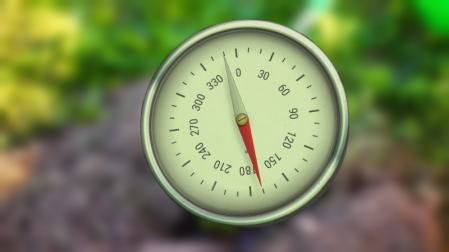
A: 170 °
